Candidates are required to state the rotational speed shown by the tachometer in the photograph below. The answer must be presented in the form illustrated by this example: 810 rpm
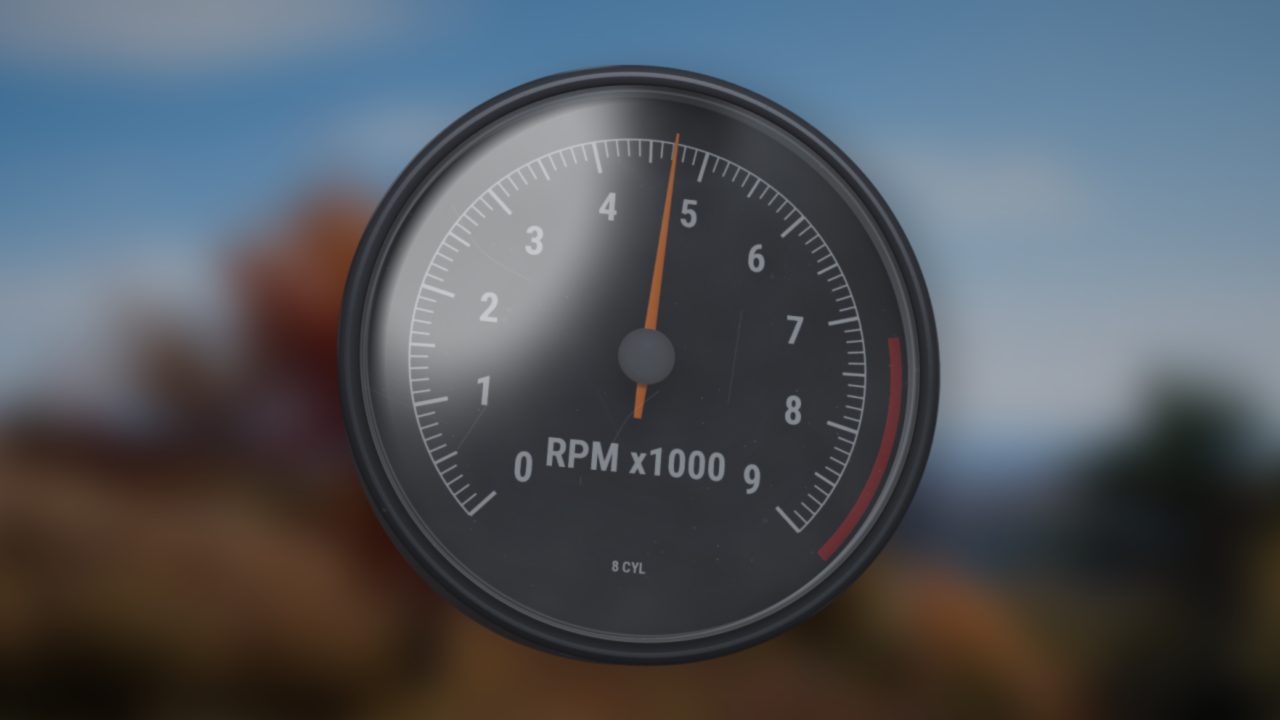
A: 4700 rpm
